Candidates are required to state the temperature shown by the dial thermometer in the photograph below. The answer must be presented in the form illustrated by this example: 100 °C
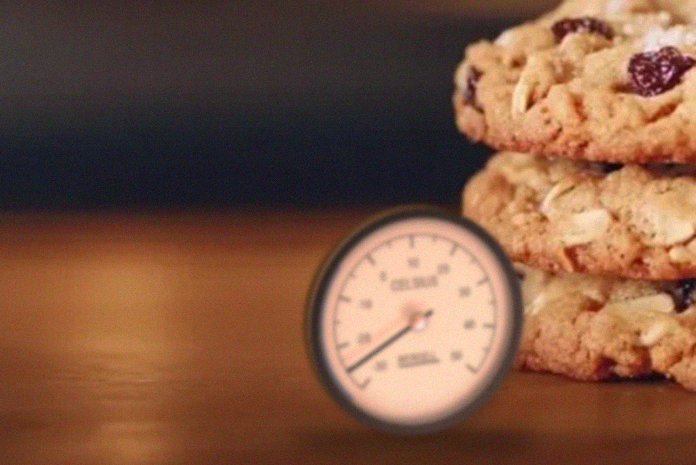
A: -25 °C
